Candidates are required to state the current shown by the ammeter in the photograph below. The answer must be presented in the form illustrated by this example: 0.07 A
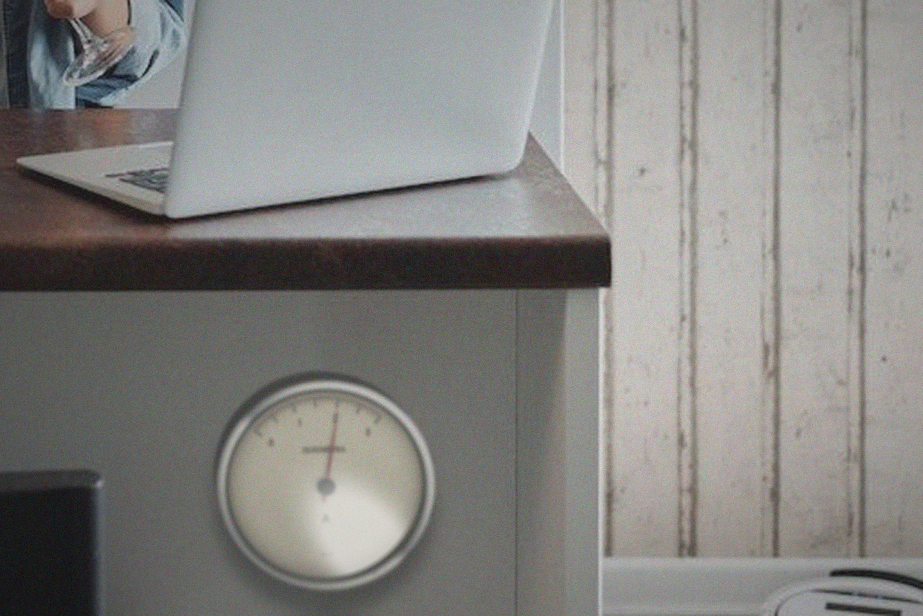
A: 2 A
